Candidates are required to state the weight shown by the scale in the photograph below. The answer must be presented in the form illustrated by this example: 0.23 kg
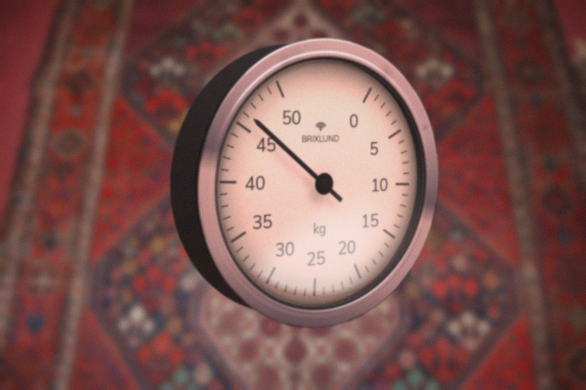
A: 46 kg
